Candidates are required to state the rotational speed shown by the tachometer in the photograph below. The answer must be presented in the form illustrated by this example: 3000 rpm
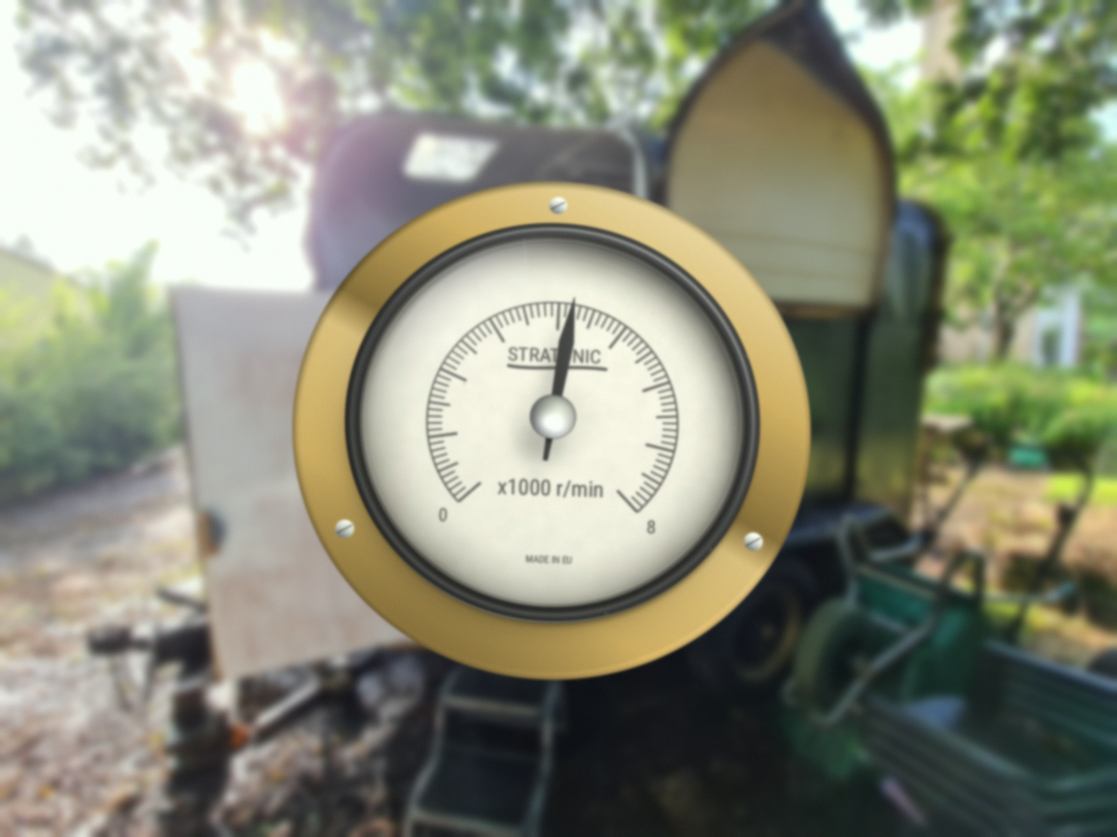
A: 4200 rpm
